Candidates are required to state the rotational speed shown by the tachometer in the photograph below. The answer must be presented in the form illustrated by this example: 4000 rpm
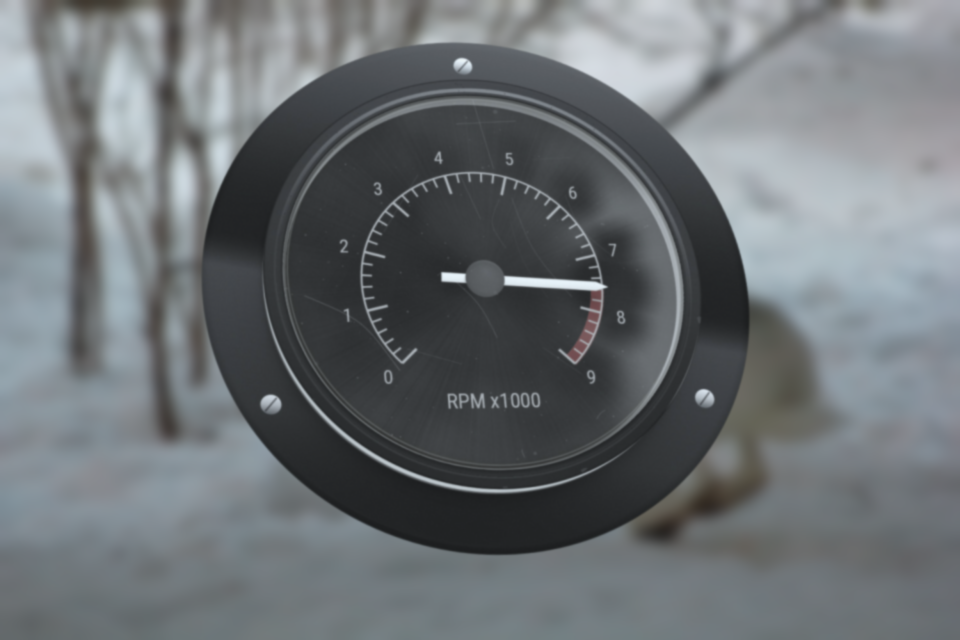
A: 7600 rpm
